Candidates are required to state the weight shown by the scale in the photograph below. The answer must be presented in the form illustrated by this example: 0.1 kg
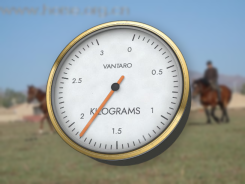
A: 1.85 kg
